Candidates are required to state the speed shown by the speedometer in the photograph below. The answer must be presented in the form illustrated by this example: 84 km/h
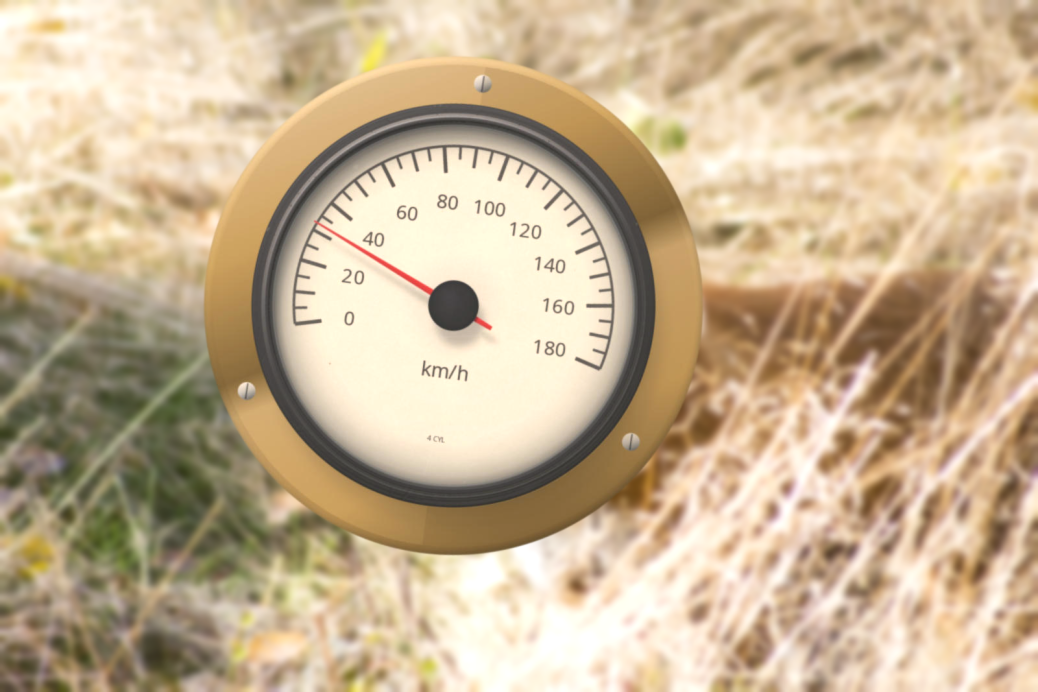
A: 32.5 km/h
